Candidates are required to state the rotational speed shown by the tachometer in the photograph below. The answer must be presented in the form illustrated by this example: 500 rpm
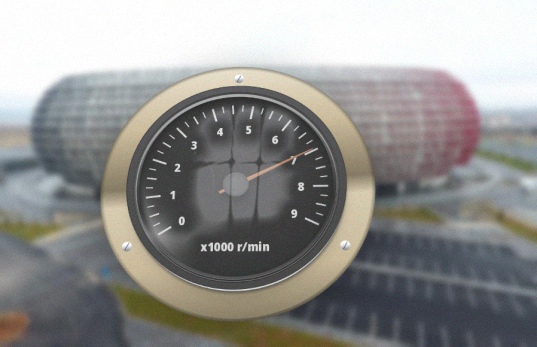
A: 7000 rpm
